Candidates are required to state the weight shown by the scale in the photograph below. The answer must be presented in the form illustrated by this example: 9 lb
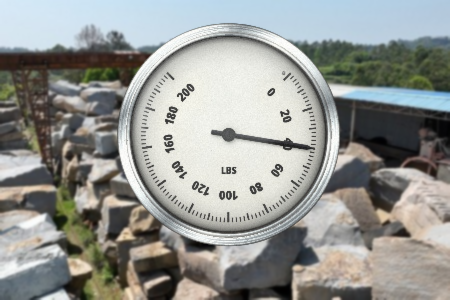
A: 40 lb
